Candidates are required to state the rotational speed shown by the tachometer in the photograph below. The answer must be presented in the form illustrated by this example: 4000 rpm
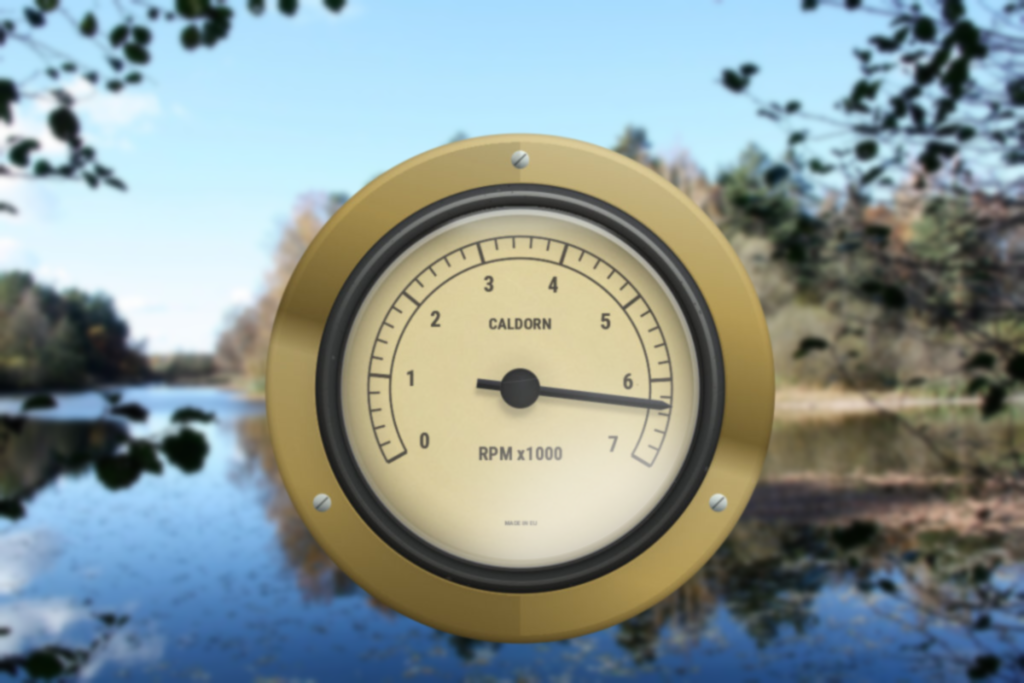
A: 6300 rpm
